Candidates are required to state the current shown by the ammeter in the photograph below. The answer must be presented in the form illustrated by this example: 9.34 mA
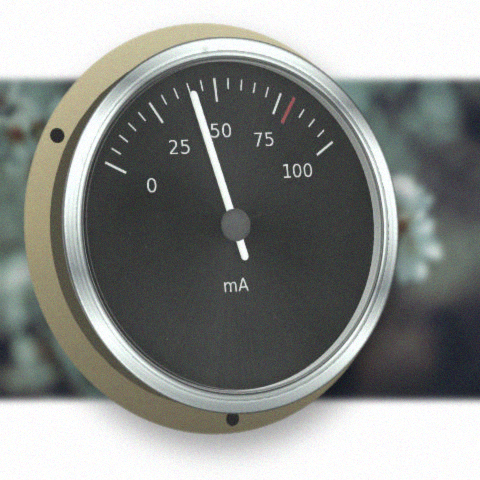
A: 40 mA
